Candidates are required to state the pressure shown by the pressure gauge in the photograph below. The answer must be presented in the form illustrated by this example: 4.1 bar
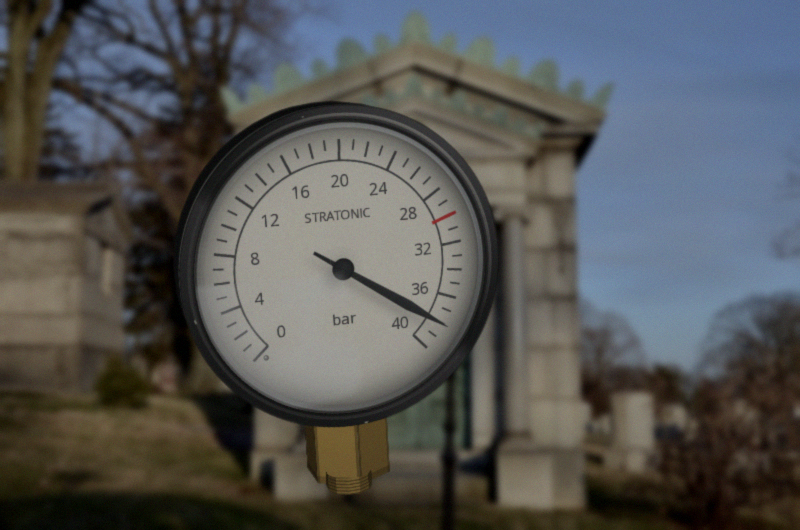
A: 38 bar
